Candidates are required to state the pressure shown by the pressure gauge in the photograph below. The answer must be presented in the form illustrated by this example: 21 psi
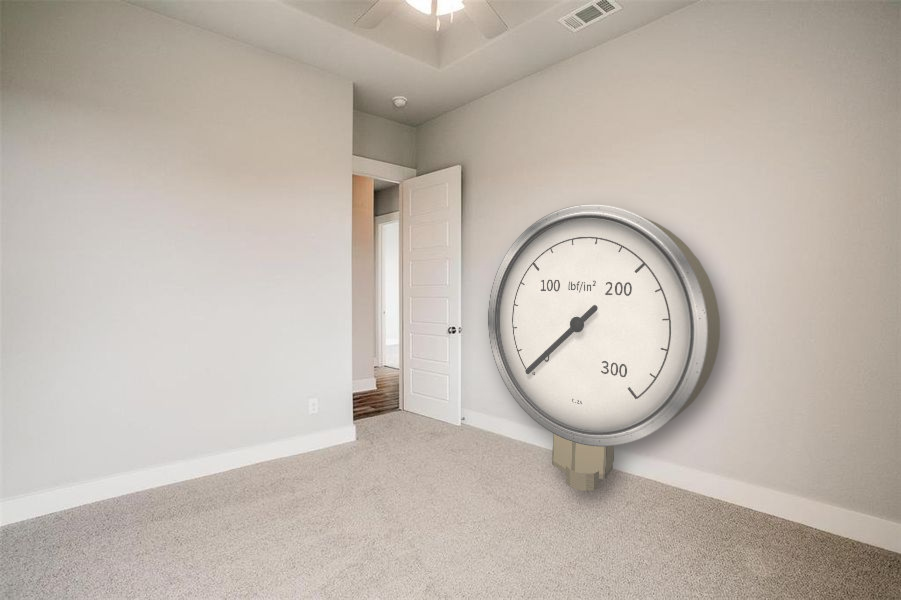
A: 0 psi
